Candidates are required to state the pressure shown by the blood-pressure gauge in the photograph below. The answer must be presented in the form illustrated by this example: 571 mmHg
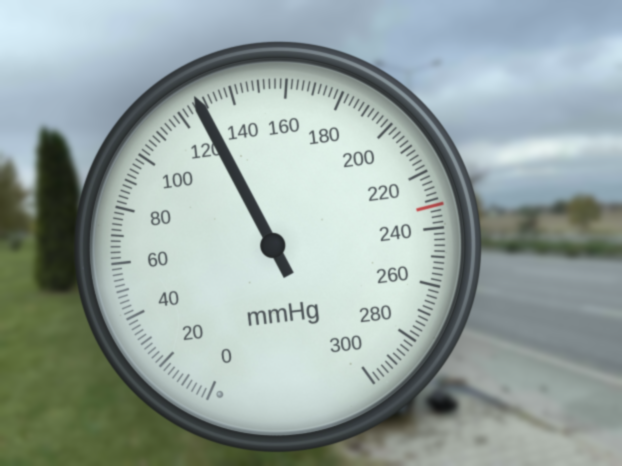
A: 128 mmHg
